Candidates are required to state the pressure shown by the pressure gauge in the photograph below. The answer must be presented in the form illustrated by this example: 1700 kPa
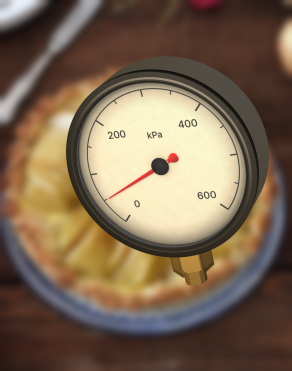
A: 50 kPa
